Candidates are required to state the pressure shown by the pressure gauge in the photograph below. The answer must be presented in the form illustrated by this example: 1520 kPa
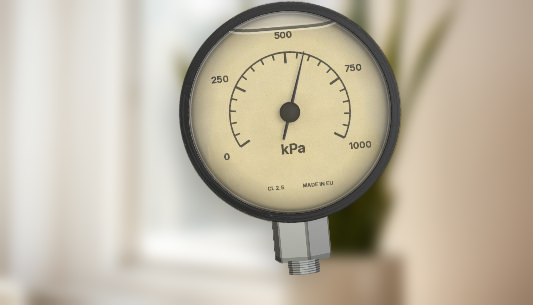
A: 575 kPa
